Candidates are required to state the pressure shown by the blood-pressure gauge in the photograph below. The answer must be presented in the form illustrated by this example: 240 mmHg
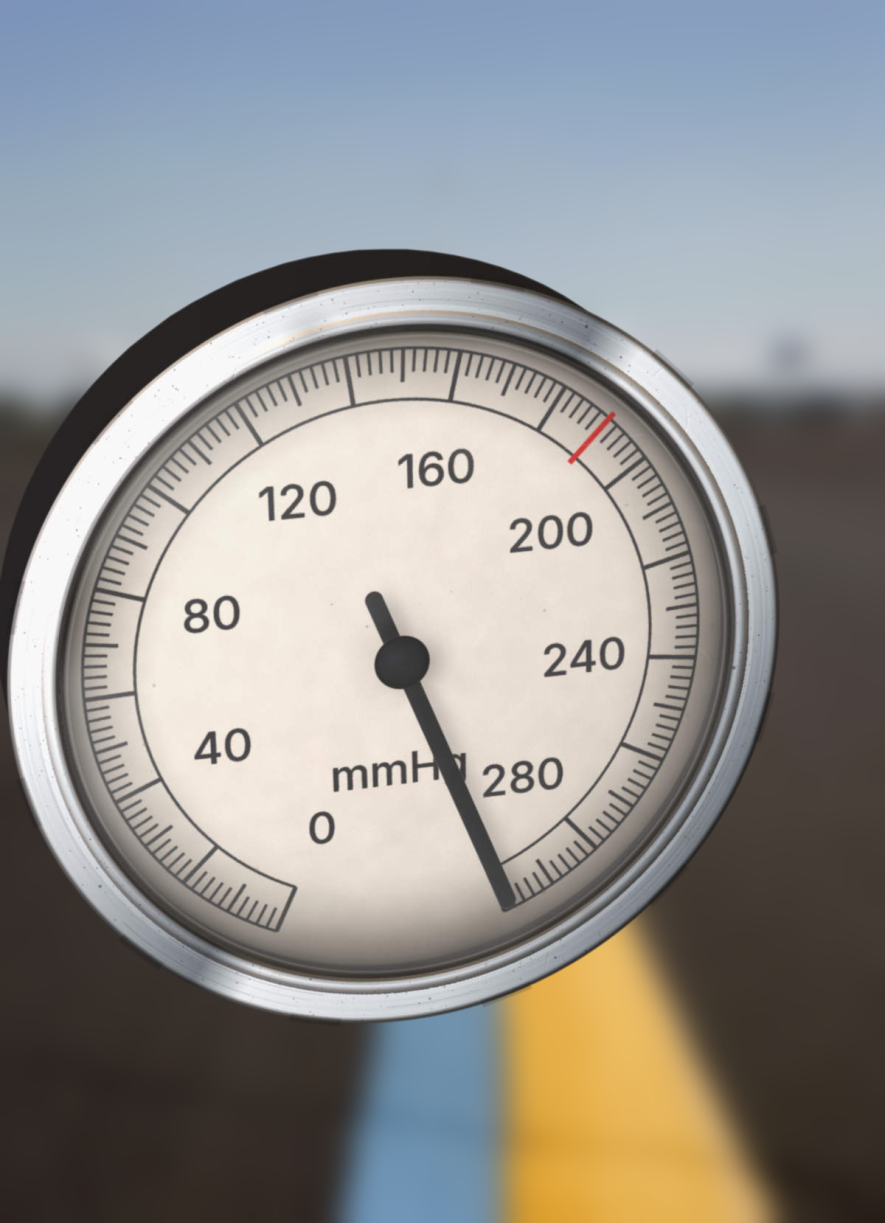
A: 299 mmHg
